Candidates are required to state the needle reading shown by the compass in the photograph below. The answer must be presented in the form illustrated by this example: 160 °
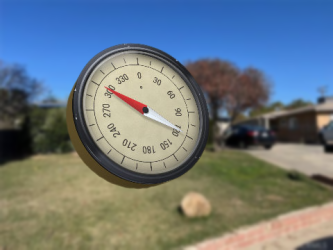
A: 300 °
